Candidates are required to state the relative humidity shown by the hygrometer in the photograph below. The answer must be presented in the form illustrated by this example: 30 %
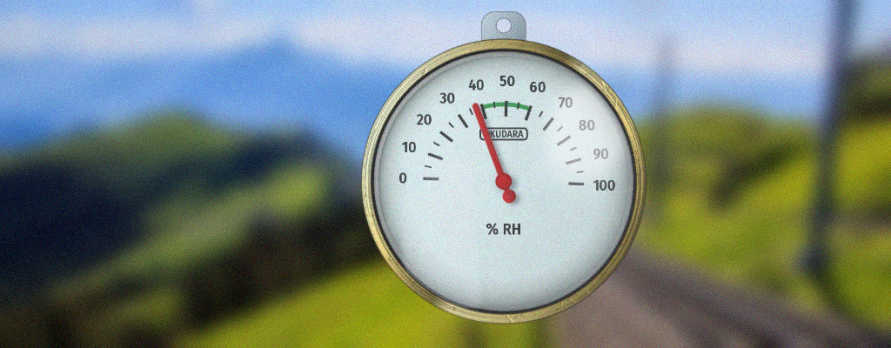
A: 37.5 %
